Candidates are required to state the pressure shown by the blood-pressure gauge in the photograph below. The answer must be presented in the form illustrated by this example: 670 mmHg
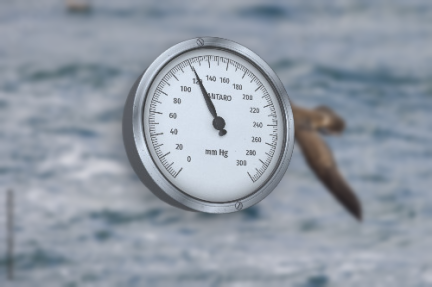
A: 120 mmHg
